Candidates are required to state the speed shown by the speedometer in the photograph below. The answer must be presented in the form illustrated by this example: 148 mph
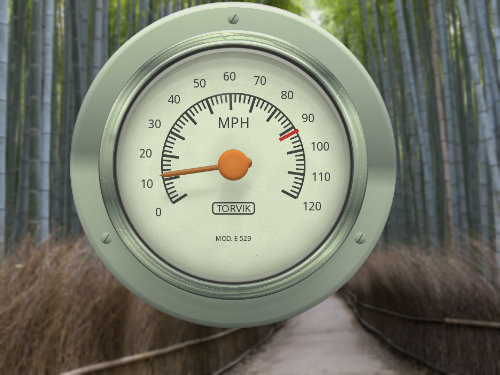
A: 12 mph
